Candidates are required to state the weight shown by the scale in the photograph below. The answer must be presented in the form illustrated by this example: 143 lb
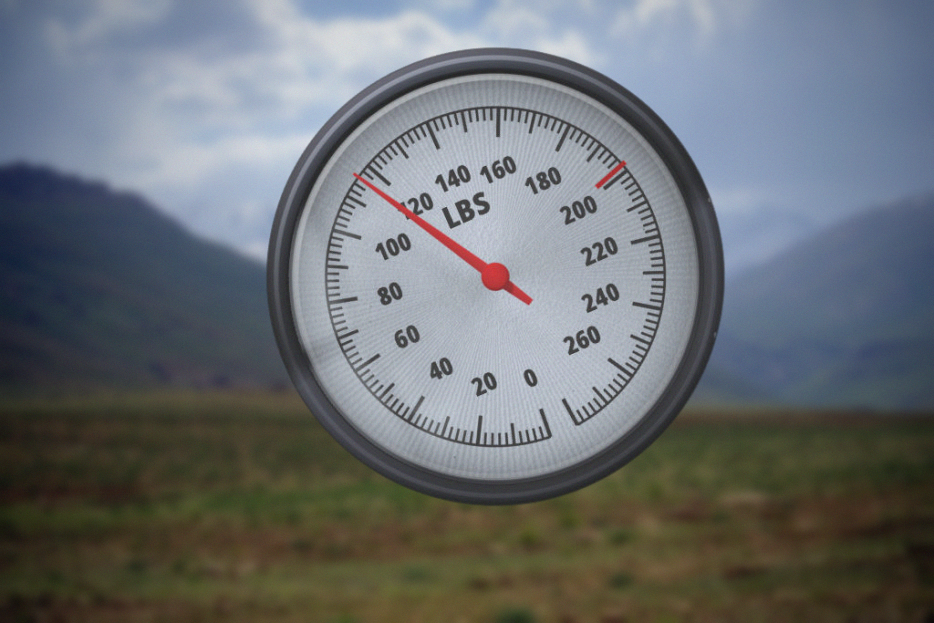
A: 116 lb
